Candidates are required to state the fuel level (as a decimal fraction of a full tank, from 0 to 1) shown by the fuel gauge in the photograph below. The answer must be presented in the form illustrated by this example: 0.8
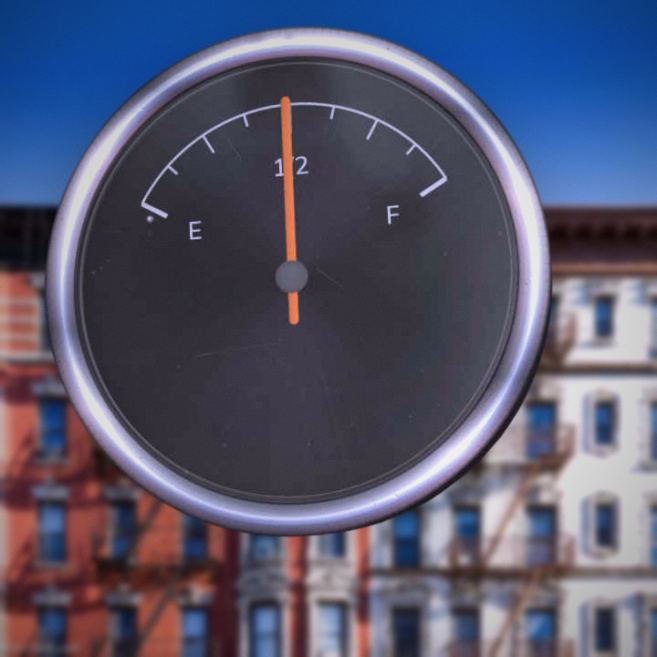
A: 0.5
